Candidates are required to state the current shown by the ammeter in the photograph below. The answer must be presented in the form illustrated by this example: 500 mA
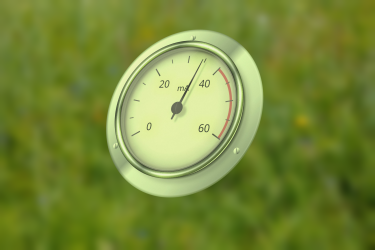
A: 35 mA
